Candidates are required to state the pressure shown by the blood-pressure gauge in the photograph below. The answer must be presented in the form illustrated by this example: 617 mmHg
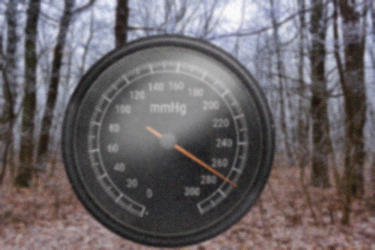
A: 270 mmHg
